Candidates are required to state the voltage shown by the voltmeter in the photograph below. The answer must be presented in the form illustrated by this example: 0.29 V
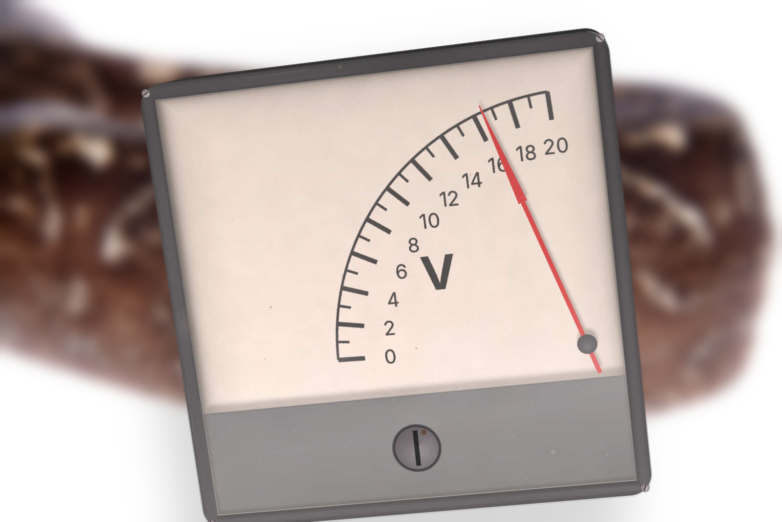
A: 16.5 V
